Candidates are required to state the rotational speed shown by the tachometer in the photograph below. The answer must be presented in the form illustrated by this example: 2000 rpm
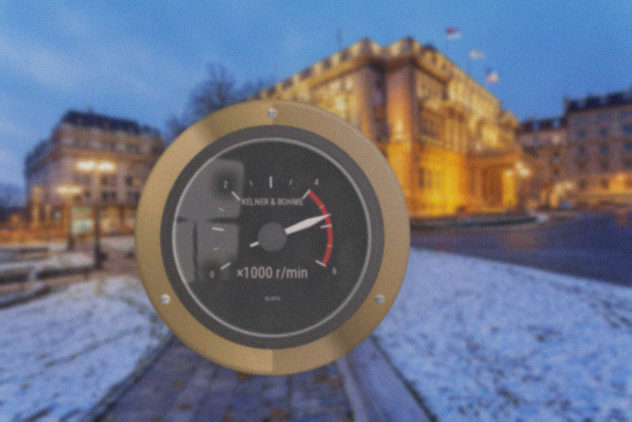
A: 4750 rpm
